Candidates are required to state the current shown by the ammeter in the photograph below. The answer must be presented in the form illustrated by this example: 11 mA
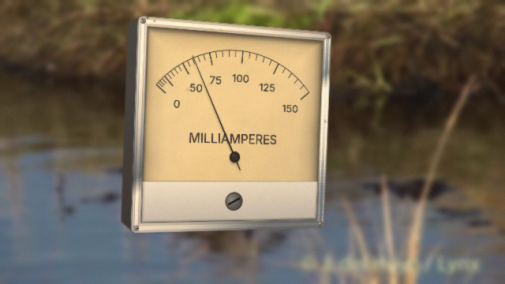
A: 60 mA
